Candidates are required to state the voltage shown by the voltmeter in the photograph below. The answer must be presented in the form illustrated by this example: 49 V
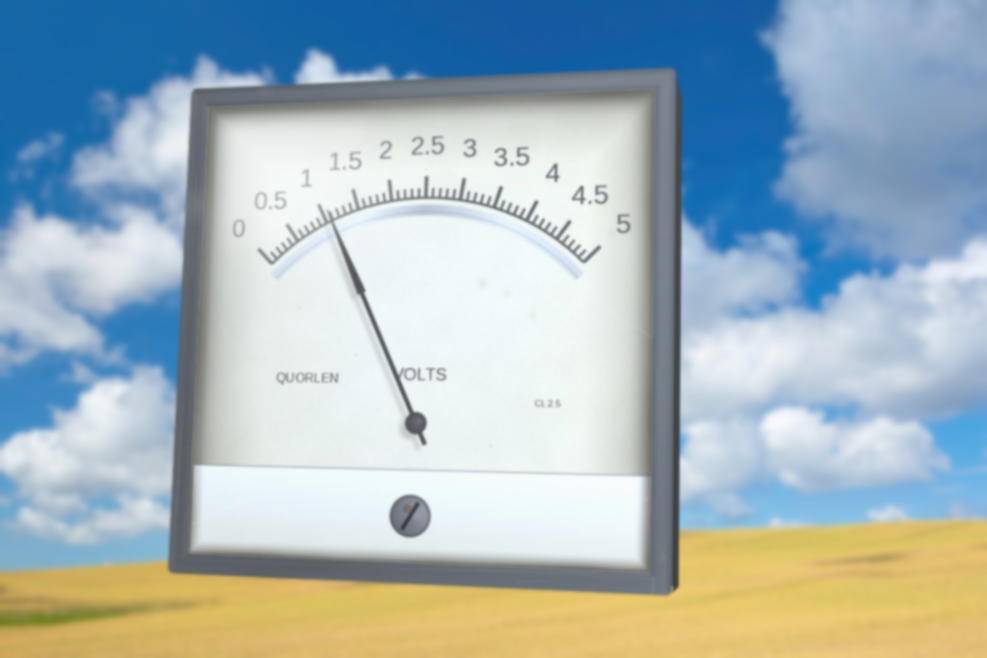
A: 1.1 V
